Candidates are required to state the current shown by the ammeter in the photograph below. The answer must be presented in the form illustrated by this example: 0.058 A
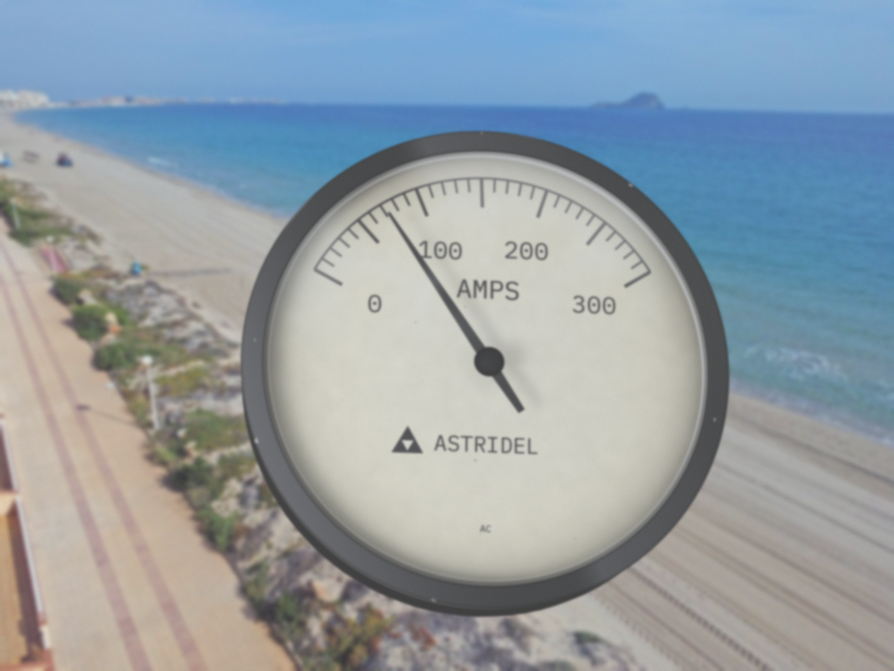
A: 70 A
